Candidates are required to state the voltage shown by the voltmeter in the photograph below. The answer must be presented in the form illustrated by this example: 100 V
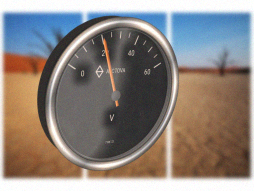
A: 20 V
